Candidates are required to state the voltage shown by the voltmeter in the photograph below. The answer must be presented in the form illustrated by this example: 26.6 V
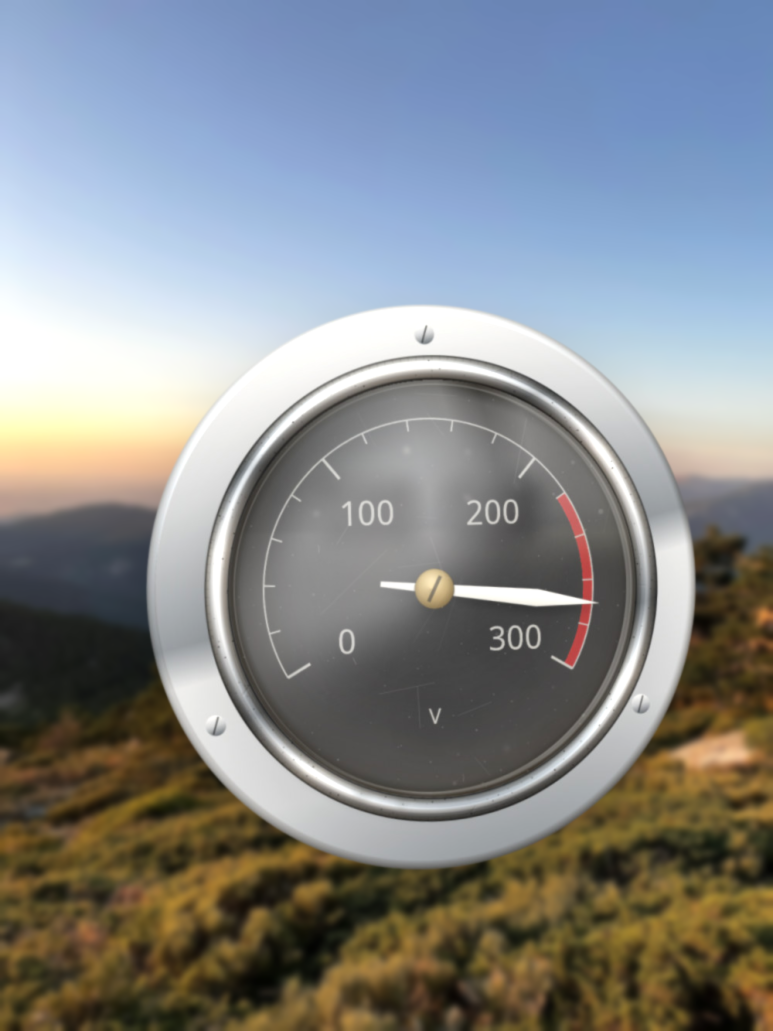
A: 270 V
